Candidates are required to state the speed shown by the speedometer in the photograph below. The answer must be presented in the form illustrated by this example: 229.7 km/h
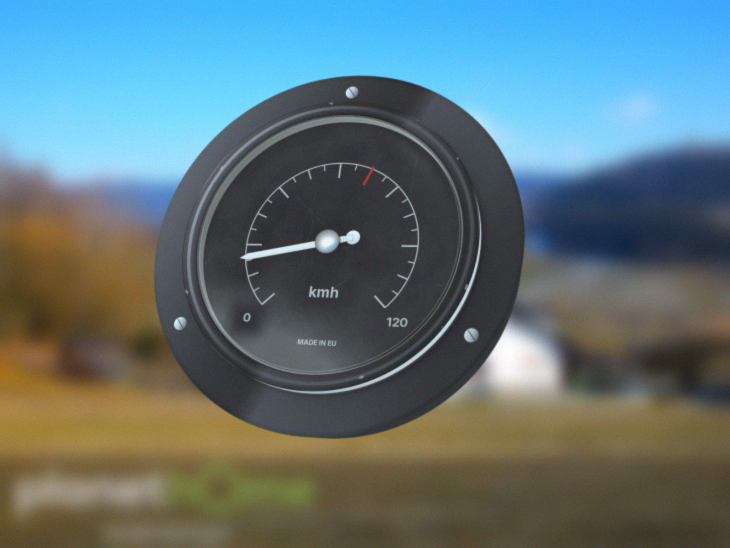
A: 15 km/h
